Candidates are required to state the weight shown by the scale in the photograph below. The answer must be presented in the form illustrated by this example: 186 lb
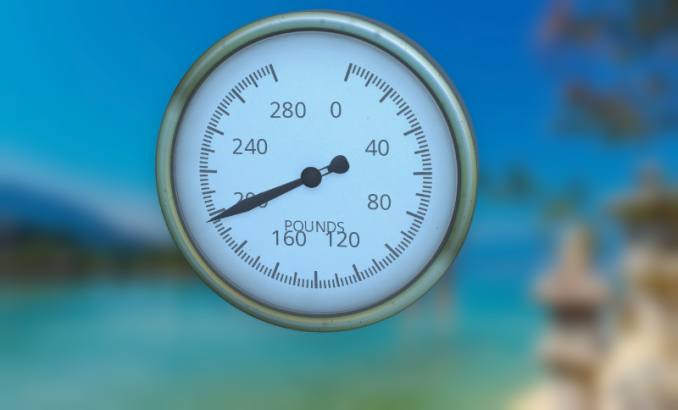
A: 198 lb
